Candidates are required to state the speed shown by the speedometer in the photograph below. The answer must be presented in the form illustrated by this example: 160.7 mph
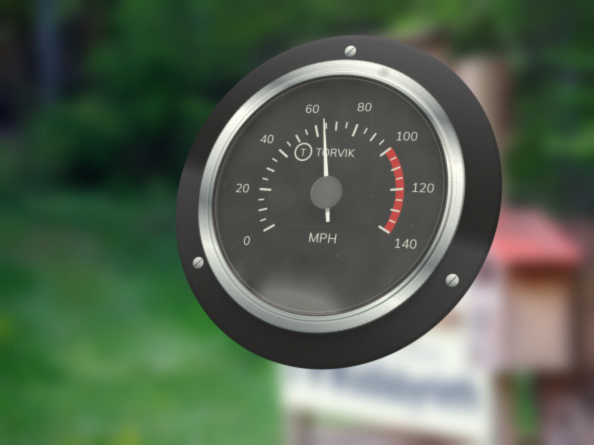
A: 65 mph
